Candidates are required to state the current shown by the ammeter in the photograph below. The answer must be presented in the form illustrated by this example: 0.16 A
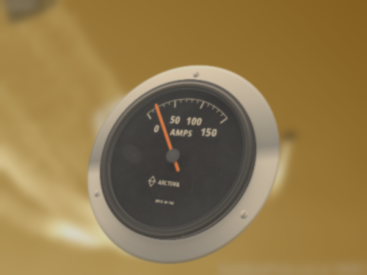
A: 20 A
